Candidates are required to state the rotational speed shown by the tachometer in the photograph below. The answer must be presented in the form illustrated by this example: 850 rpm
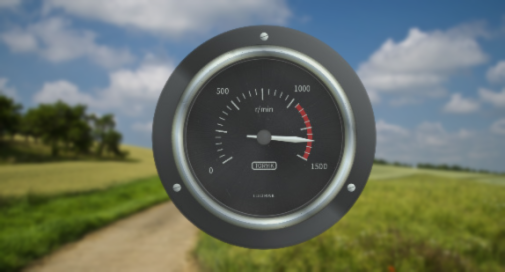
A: 1350 rpm
